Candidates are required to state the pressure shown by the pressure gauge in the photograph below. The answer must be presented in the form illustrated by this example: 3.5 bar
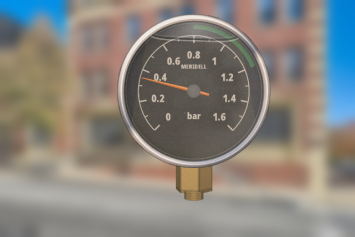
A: 0.35 bar
